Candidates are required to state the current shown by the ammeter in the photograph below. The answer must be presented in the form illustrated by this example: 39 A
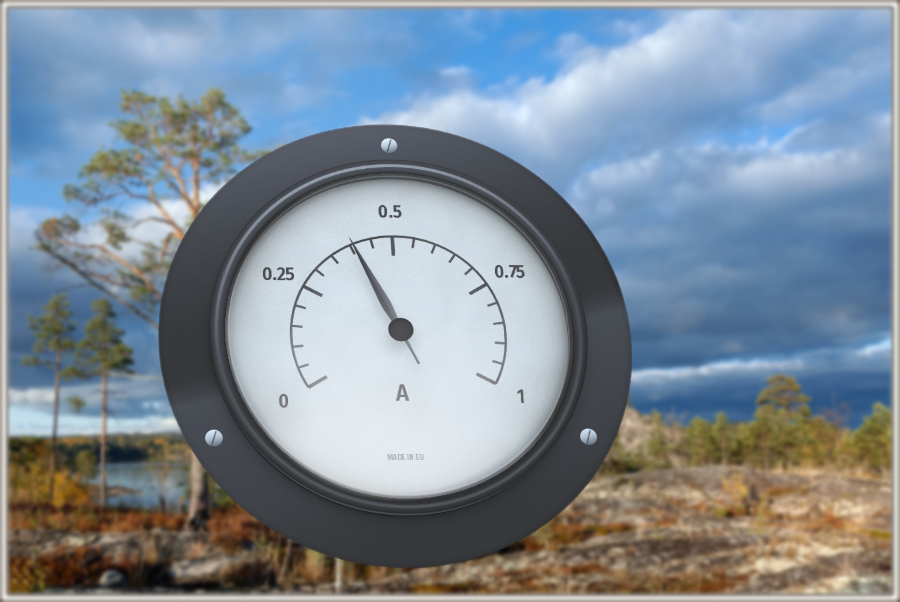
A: 0.4 A
